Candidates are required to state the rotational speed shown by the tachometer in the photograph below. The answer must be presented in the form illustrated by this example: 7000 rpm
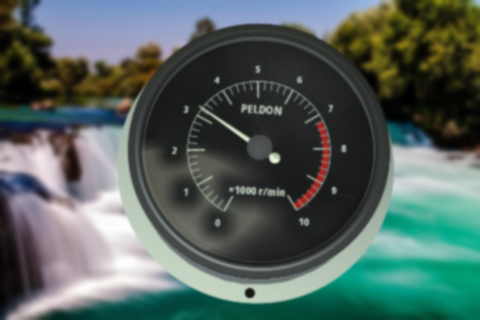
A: 3200 rpm
